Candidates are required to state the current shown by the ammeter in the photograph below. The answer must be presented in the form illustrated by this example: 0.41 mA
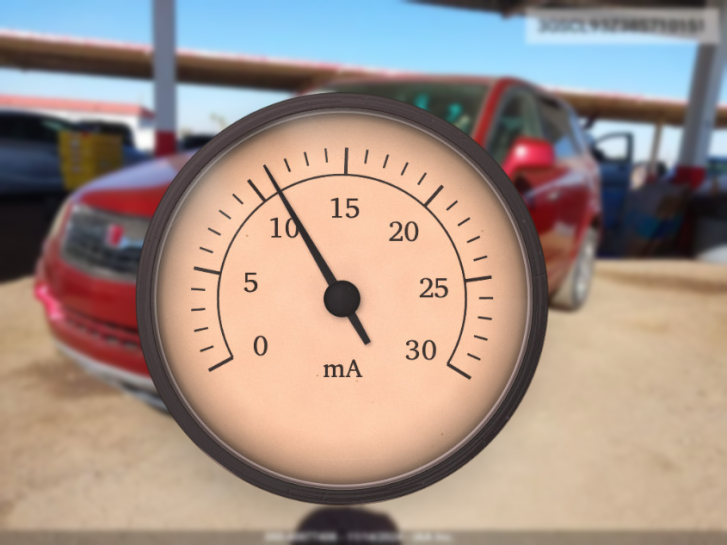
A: 11 mA
